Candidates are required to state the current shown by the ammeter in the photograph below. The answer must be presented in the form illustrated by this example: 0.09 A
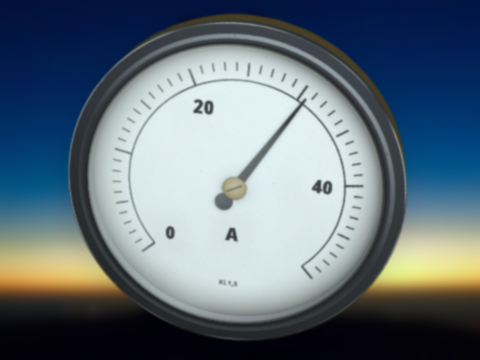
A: 30.5 A
